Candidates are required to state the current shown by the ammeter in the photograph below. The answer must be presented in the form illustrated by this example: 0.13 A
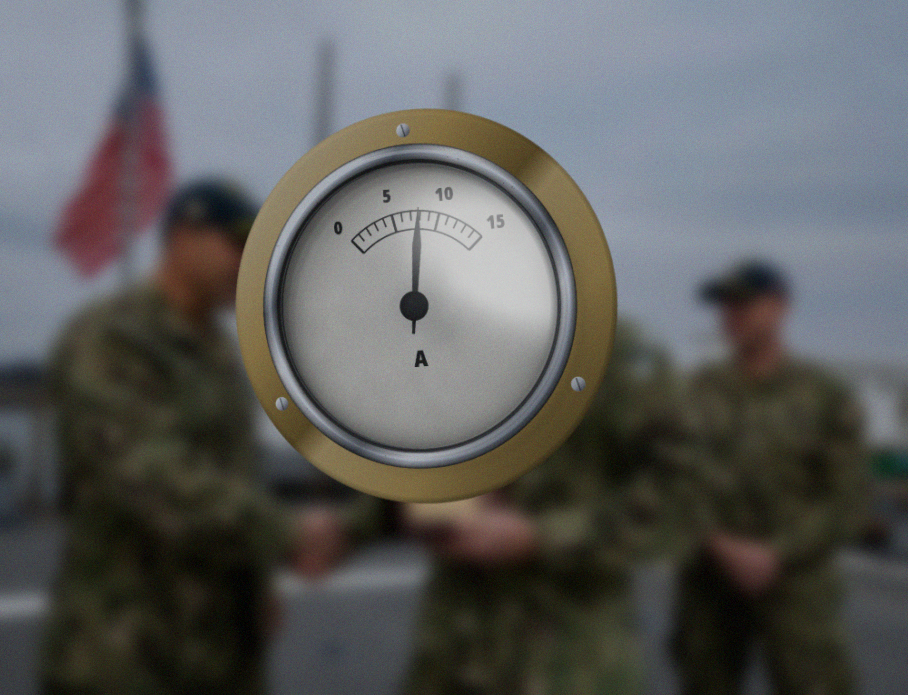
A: 8 A
